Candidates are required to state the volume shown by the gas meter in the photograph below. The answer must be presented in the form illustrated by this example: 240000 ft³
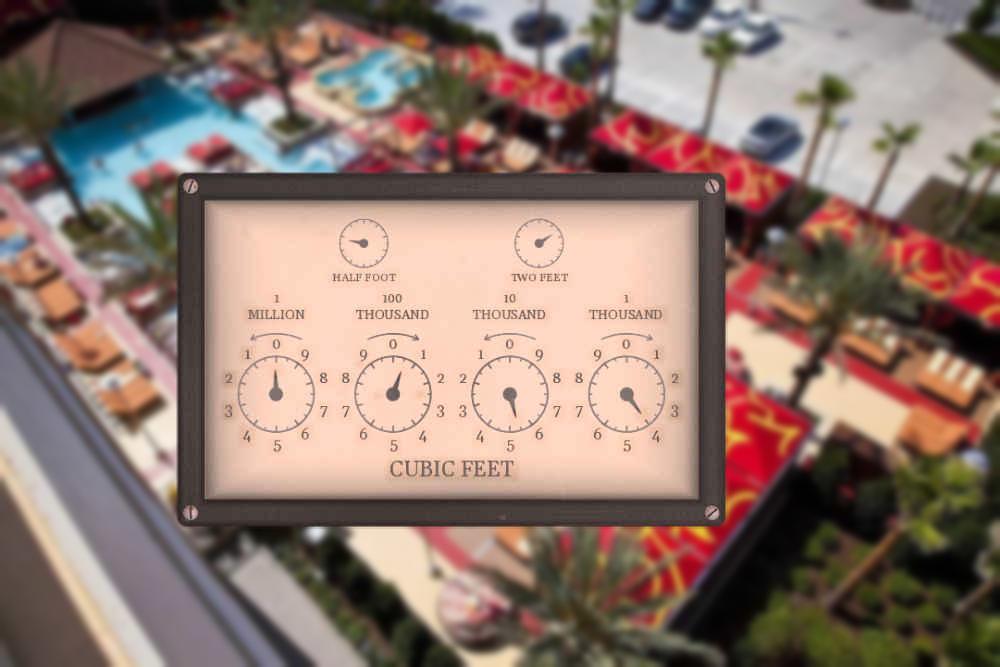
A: 5400 ft³
